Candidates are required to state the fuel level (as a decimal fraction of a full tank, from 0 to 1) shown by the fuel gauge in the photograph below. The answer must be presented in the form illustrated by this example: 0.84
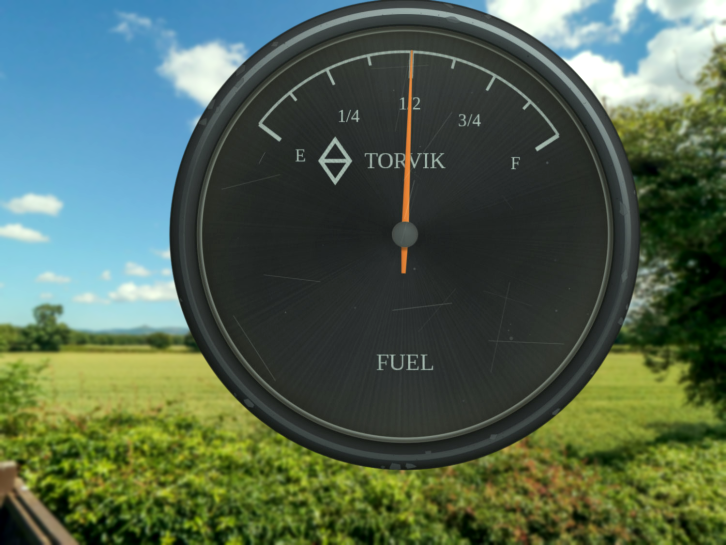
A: 0.5
